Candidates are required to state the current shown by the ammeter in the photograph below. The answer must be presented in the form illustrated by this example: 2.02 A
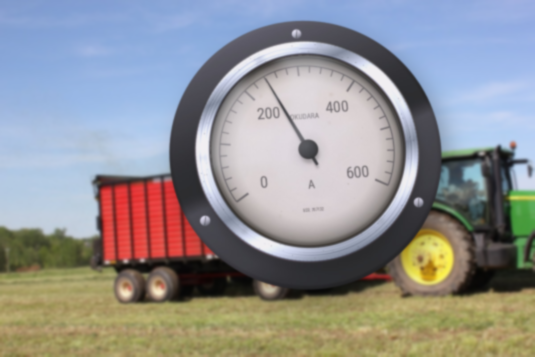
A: 240 A
